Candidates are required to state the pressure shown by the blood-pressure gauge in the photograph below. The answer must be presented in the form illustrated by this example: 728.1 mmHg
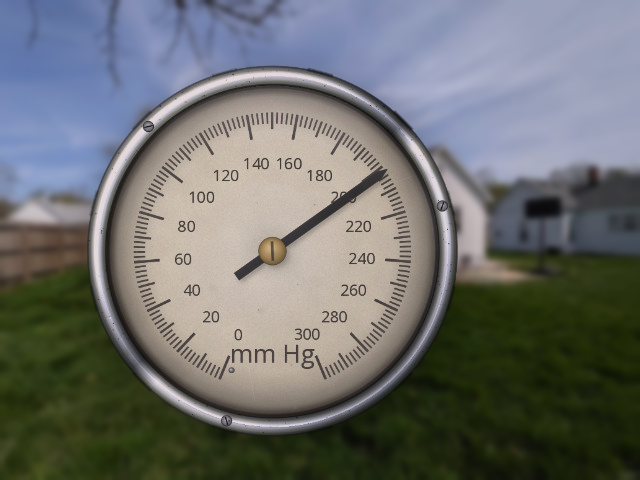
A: 202 mmHg
